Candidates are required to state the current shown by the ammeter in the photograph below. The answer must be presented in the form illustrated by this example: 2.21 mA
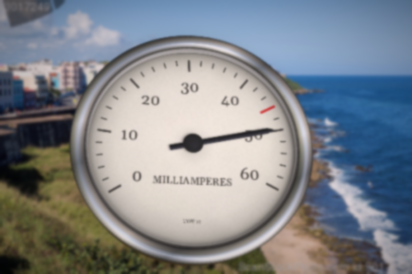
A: 50 mA
